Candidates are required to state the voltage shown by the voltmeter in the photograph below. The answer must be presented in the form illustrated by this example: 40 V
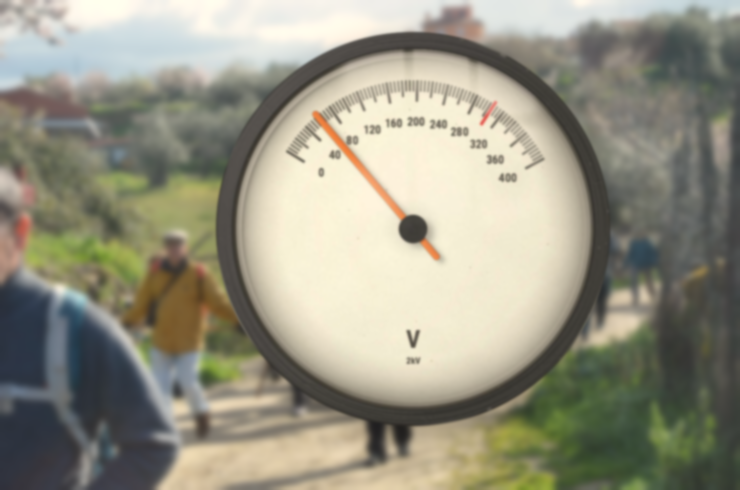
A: 60 V
